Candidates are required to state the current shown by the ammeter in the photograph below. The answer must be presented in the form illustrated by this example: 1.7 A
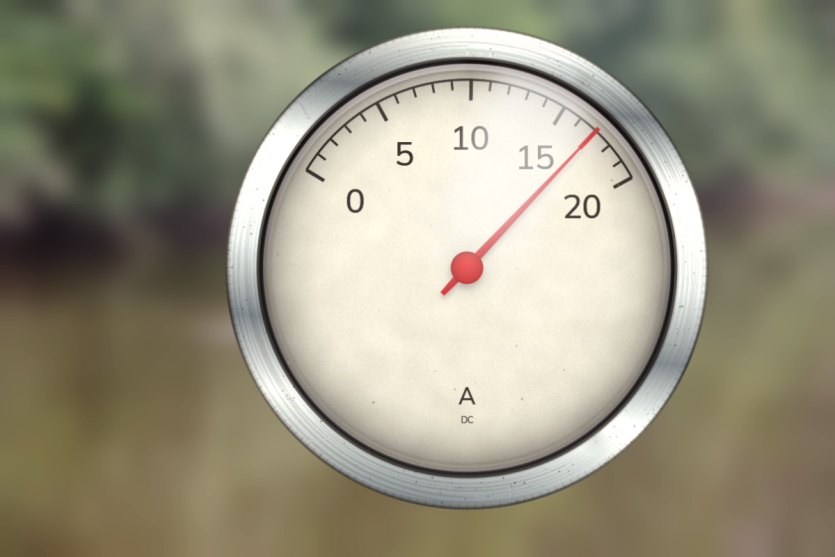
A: 17 A
